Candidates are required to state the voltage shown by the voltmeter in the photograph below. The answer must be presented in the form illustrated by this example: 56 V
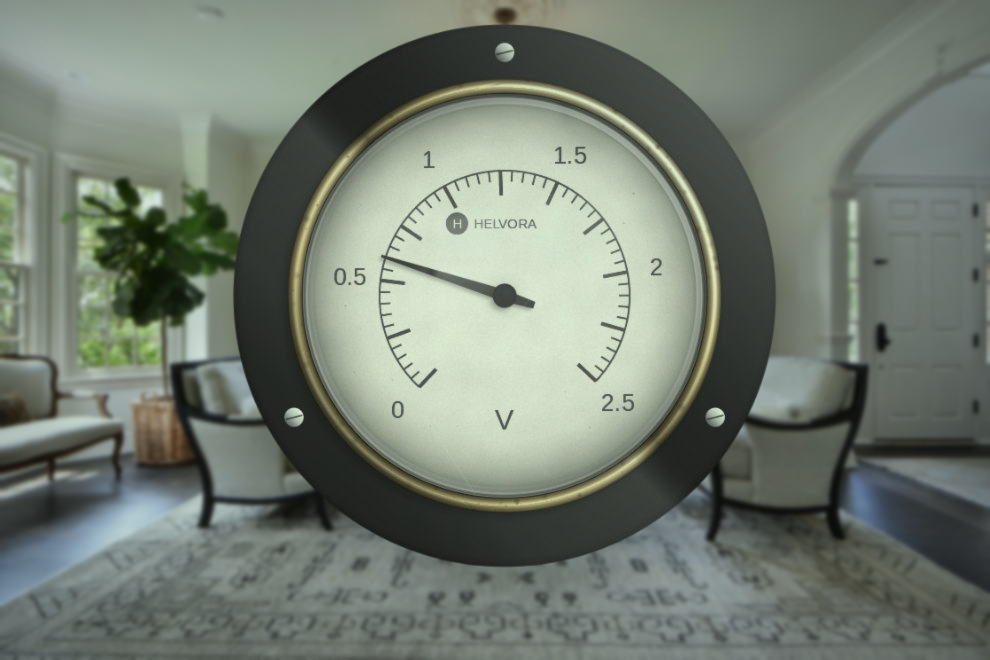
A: 0.6 V
